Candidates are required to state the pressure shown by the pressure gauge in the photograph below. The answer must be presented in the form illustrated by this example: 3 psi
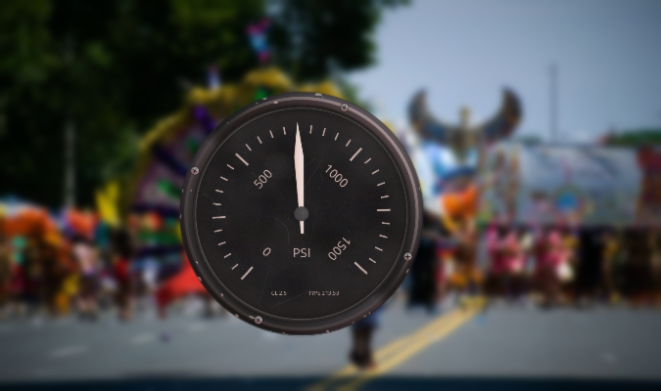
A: 750 psi
